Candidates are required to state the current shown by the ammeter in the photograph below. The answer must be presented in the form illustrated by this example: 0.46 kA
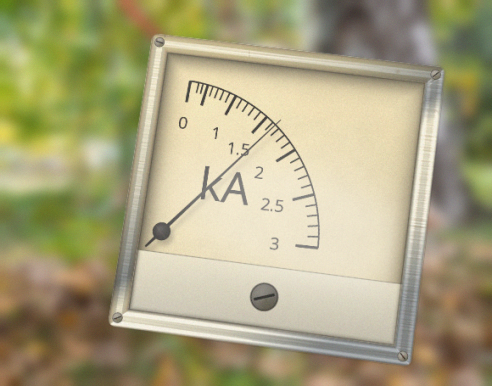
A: 1.65 kA
